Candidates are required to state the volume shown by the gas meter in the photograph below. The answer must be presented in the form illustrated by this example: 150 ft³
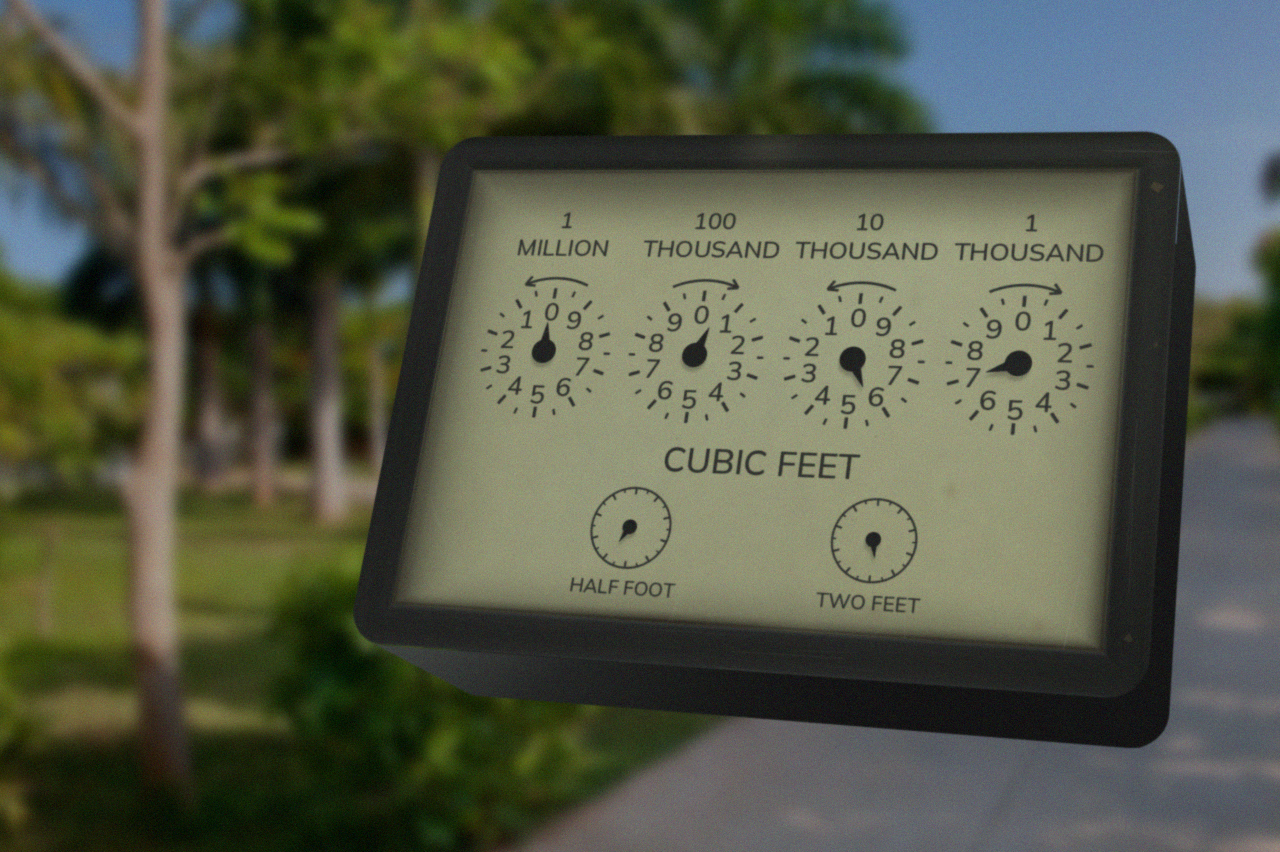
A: 5700 ft³
